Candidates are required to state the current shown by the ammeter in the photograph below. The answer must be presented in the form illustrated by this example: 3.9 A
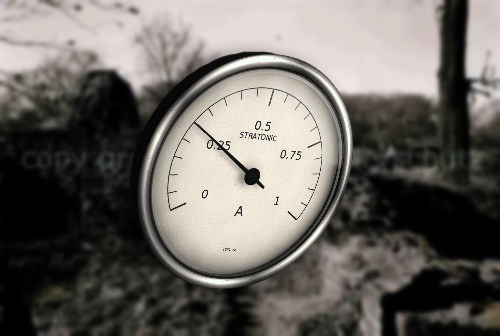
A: 0.25 A
